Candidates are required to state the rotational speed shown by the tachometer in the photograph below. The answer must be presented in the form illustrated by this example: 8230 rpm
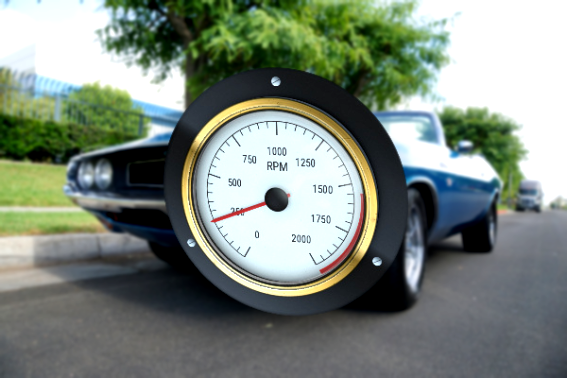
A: 250 rpm
